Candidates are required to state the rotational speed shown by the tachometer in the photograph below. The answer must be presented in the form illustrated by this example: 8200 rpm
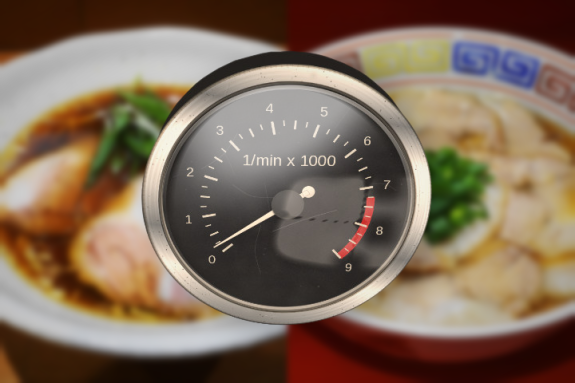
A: 250 rpm
